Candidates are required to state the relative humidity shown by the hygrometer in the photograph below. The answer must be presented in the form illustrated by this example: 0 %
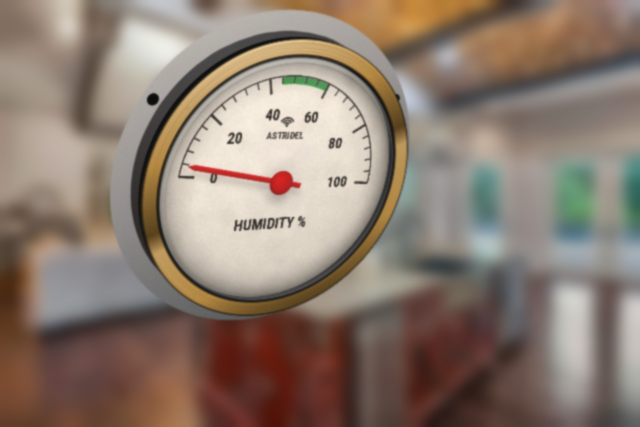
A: 4 %
